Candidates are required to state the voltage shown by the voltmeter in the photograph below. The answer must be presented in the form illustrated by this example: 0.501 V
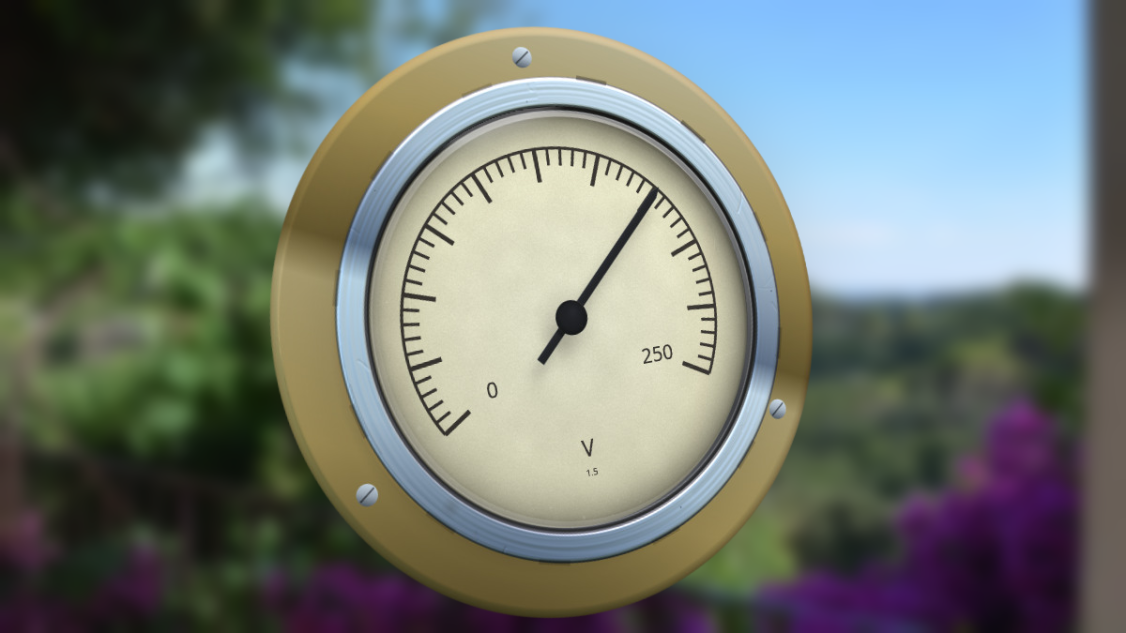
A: 175 V
